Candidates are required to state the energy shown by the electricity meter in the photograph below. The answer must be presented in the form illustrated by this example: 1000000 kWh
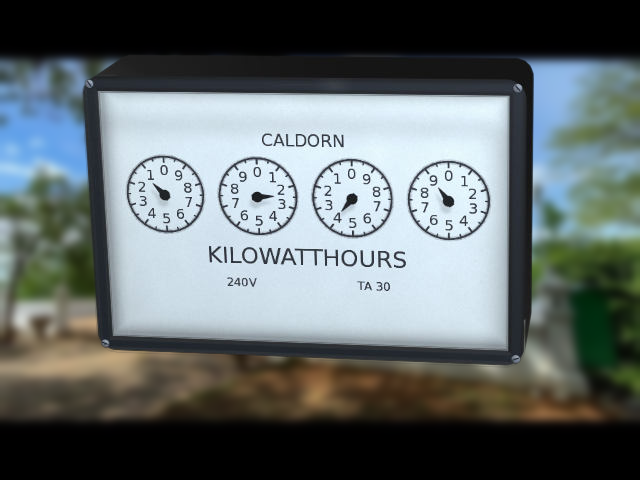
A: 1239 kWh
